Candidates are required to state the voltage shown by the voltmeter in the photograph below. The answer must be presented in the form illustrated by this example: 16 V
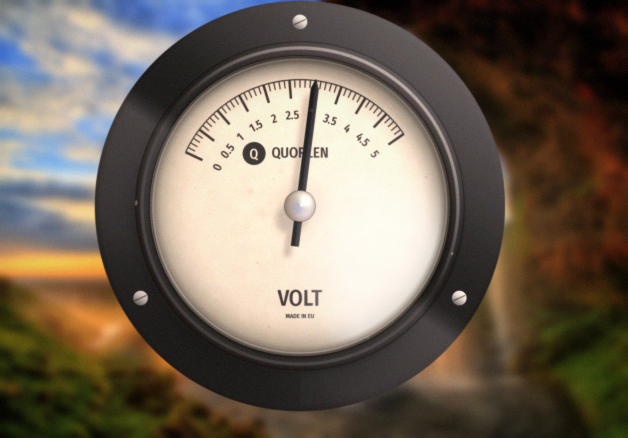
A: 3 V
